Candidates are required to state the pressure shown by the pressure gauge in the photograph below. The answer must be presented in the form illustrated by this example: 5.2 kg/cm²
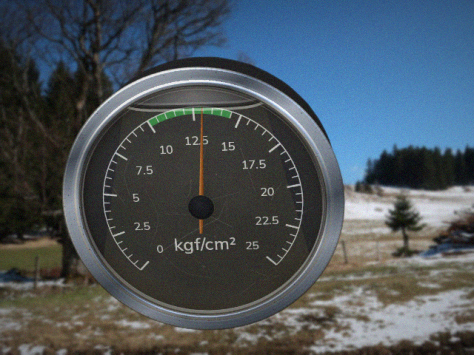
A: 13 kg/cm²
